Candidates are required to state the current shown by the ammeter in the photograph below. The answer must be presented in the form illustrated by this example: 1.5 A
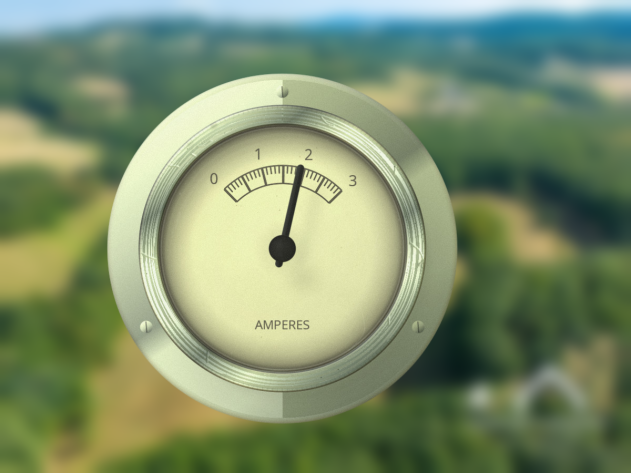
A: 1.9 A
